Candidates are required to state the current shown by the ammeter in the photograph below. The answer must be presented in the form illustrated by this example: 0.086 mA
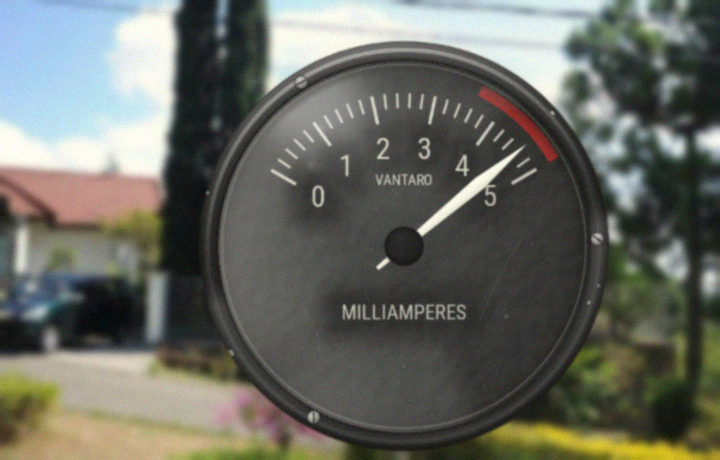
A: 4.6 mA
